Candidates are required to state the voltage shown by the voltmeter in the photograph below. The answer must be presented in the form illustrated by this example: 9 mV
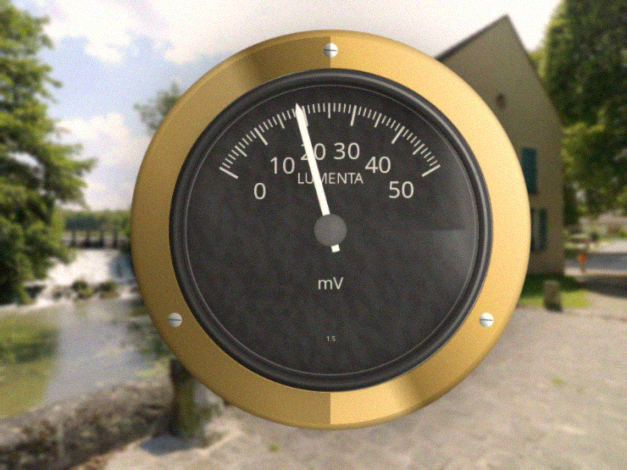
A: 19 mV
